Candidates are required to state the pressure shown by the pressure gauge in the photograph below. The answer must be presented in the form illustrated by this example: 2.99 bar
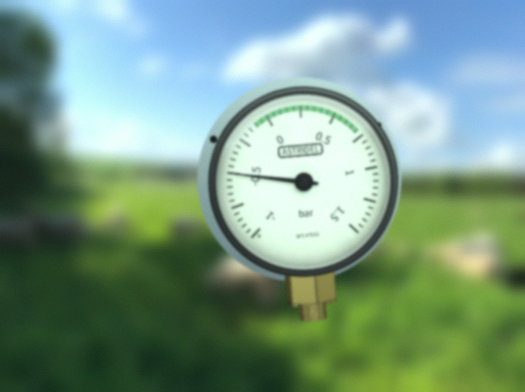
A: -0.5 bar
